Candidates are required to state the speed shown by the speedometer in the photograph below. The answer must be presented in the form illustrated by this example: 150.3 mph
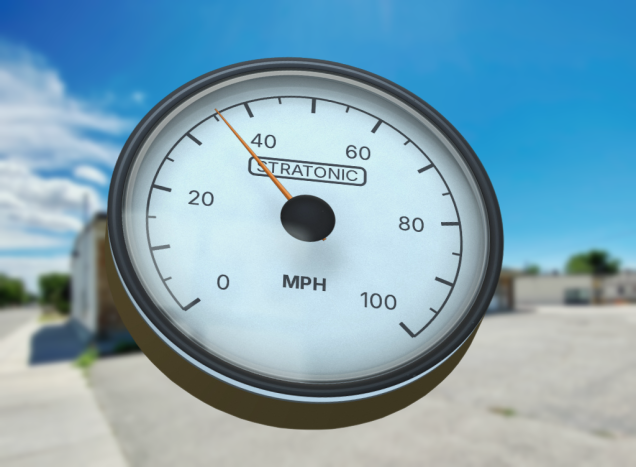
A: 35 mph
